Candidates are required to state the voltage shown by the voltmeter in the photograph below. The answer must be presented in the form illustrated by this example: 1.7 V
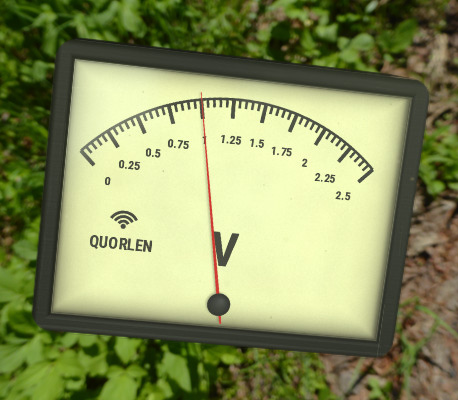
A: 1 V
